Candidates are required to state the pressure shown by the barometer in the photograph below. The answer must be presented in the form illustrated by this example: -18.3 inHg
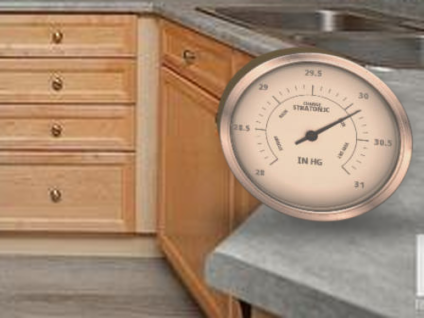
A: 30.1 inHg
